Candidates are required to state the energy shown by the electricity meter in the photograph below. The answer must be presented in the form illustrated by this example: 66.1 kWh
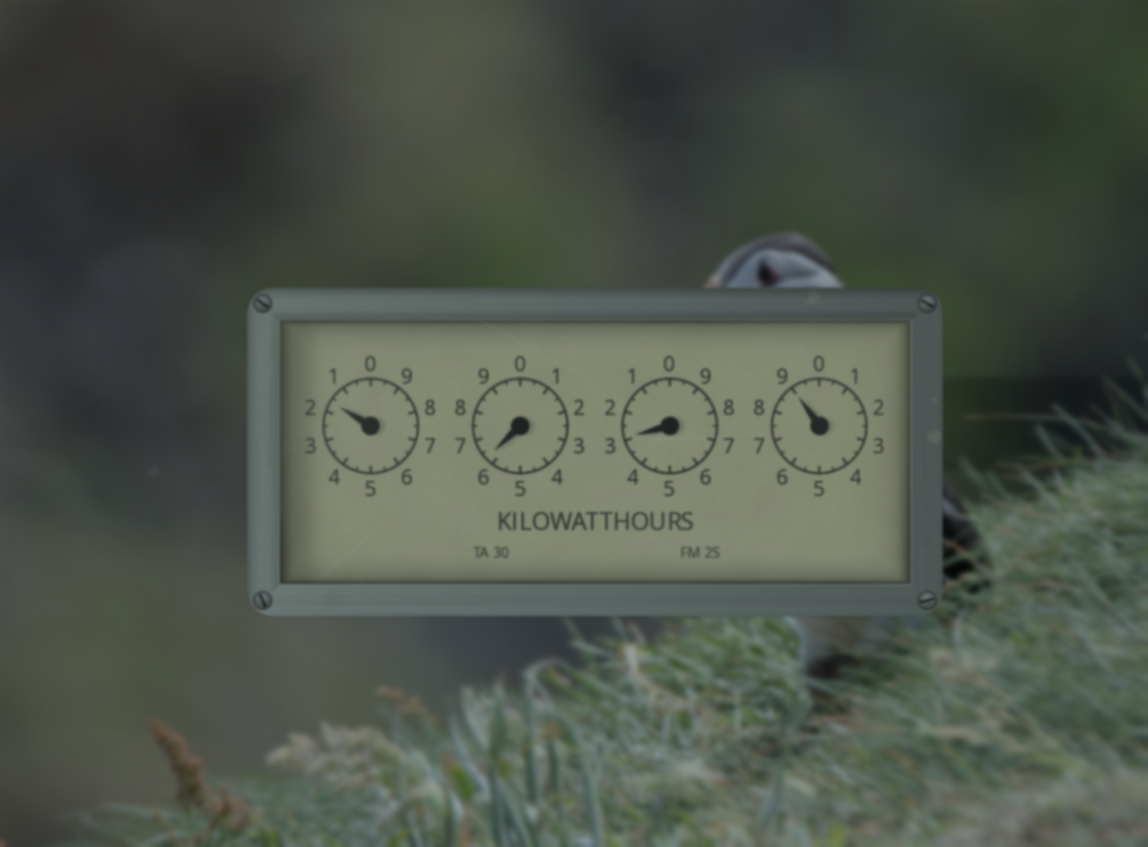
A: 1629 kWh
